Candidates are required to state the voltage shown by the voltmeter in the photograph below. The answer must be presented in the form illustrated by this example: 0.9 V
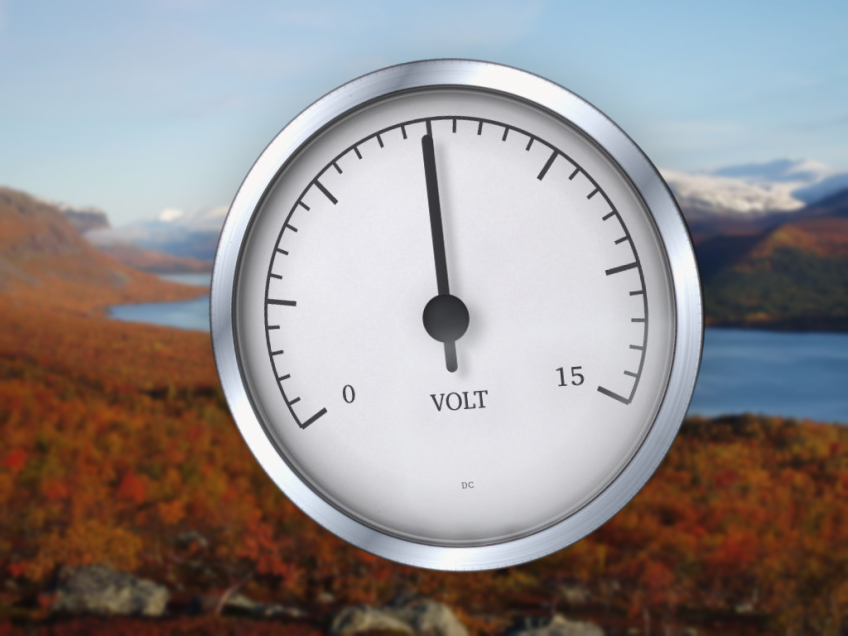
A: 7.5 V
